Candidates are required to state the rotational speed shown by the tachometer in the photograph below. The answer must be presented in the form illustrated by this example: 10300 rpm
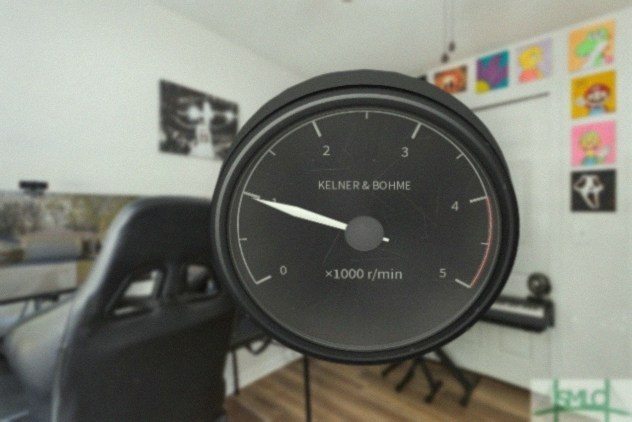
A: 1000 rpm
